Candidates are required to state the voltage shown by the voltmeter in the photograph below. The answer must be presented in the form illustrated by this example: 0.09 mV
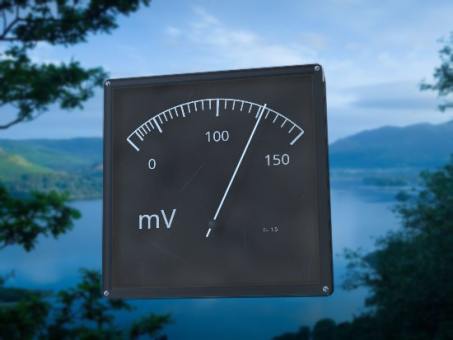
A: 127.5 mV
